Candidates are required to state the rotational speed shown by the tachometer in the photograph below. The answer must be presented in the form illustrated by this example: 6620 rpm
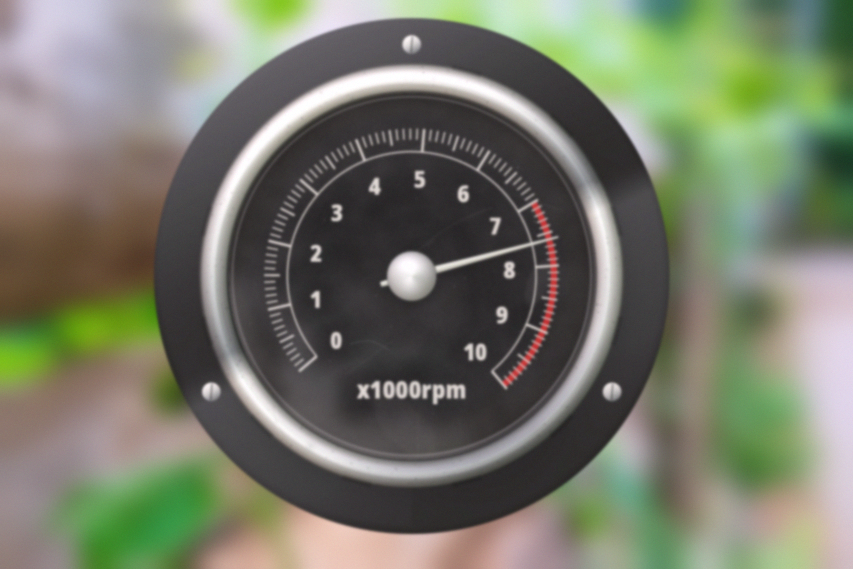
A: 7600 rpm
